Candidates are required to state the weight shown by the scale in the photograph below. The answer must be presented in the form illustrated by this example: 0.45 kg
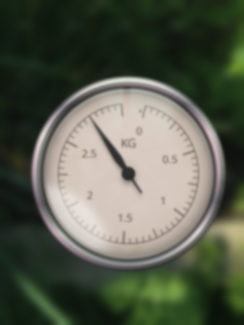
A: 2.75 kg
